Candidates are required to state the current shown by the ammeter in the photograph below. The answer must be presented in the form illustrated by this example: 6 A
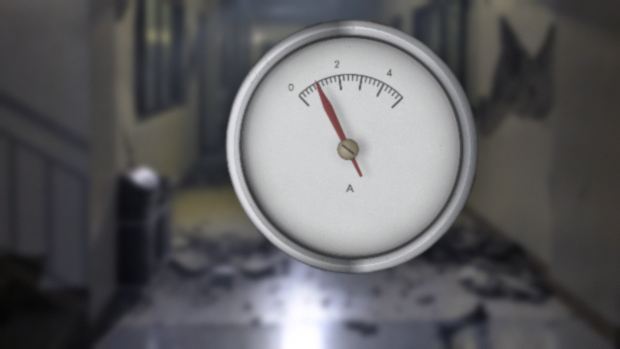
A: 1 A
